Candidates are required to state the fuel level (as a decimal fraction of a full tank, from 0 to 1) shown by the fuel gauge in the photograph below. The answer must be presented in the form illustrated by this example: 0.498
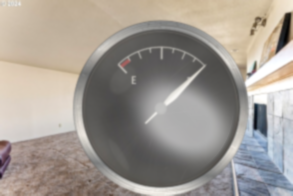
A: 1
